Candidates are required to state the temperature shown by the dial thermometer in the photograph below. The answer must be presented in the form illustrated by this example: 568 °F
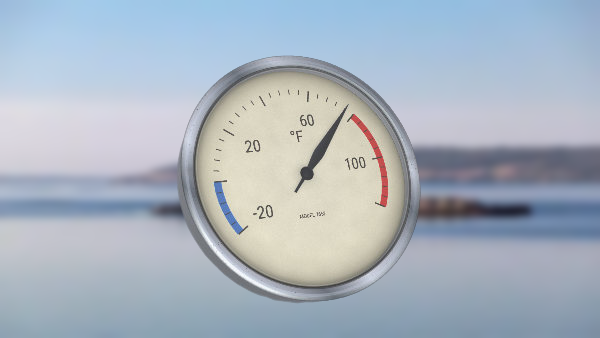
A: 76 °F
